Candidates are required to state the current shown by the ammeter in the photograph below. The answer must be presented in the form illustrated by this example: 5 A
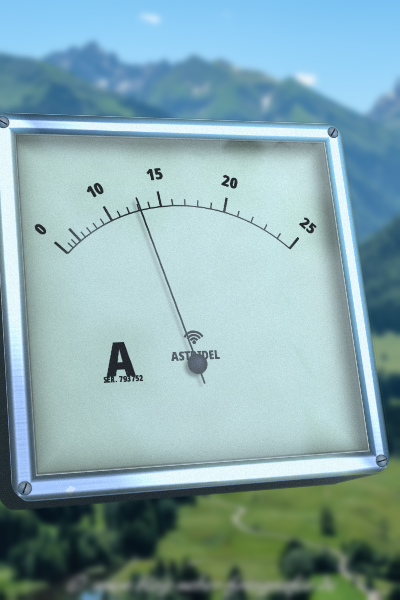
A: 13 A
